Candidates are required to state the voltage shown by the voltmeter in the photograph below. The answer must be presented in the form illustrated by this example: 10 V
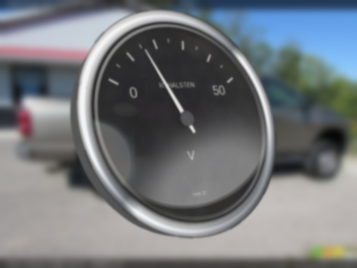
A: 15 V
